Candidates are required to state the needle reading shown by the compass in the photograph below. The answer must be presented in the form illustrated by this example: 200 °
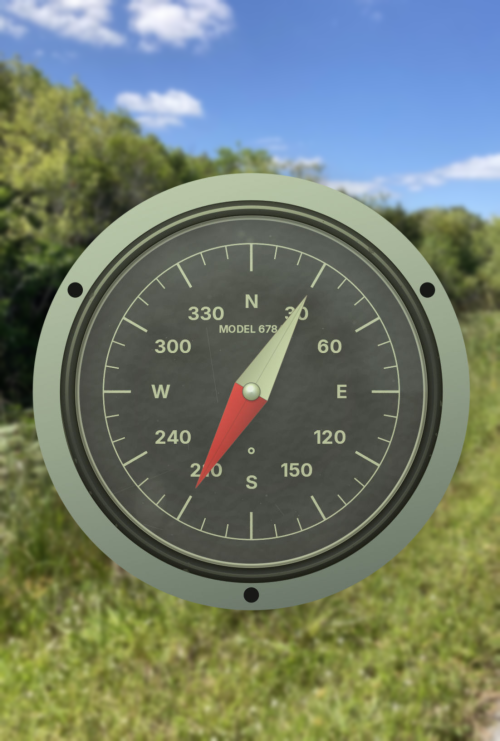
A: 210 °
